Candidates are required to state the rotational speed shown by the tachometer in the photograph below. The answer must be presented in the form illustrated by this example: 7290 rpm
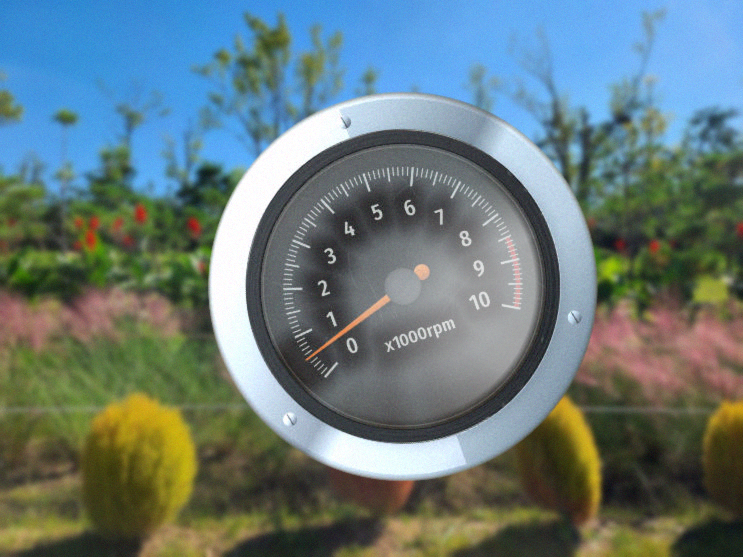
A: 500 rpm
